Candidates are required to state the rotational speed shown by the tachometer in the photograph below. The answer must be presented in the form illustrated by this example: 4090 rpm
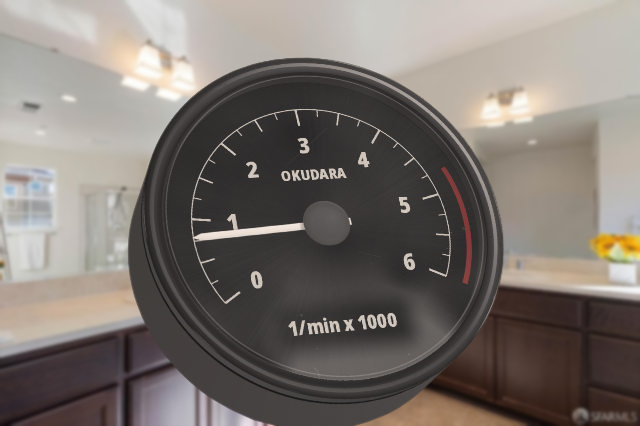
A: 750 rpm
